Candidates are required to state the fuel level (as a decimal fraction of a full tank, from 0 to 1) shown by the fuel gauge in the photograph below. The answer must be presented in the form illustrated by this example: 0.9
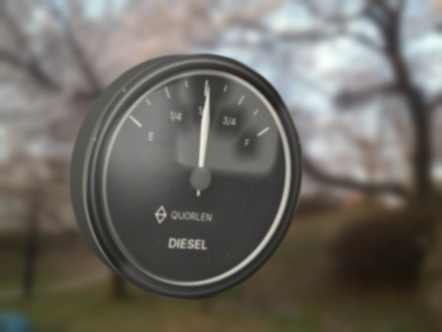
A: 0.5
